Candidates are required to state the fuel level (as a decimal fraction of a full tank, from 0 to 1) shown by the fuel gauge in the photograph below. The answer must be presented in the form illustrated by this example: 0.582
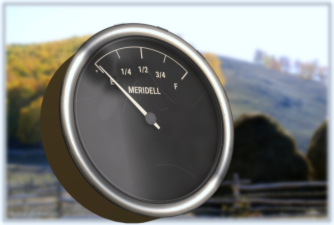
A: 0
